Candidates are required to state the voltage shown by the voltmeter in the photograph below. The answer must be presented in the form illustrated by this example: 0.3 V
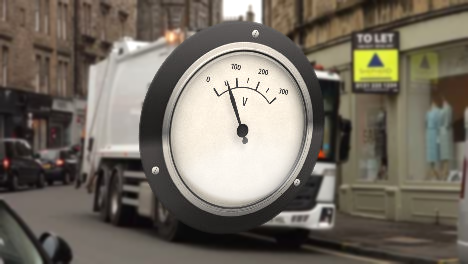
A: 50 V
